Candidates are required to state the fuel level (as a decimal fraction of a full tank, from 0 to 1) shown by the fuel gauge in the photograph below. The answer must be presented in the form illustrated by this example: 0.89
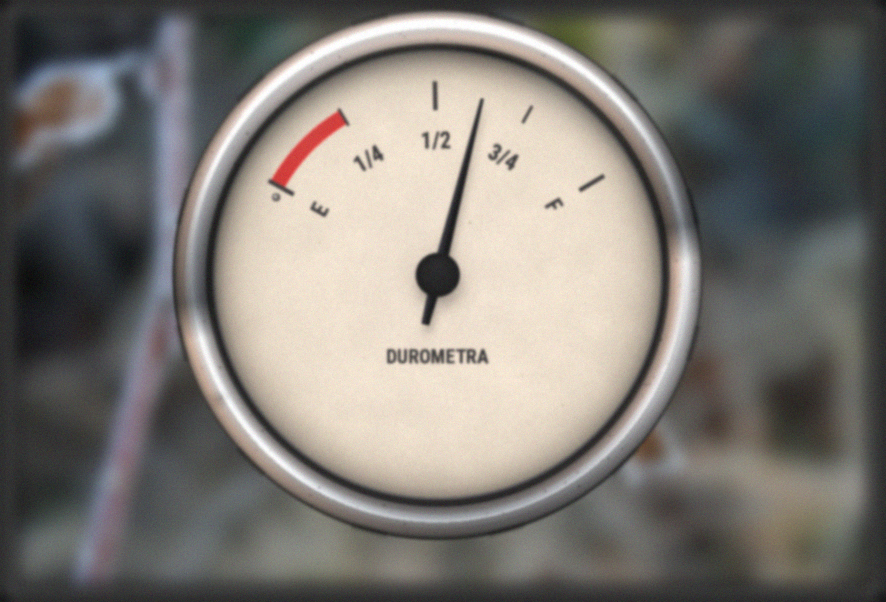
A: 0.625
